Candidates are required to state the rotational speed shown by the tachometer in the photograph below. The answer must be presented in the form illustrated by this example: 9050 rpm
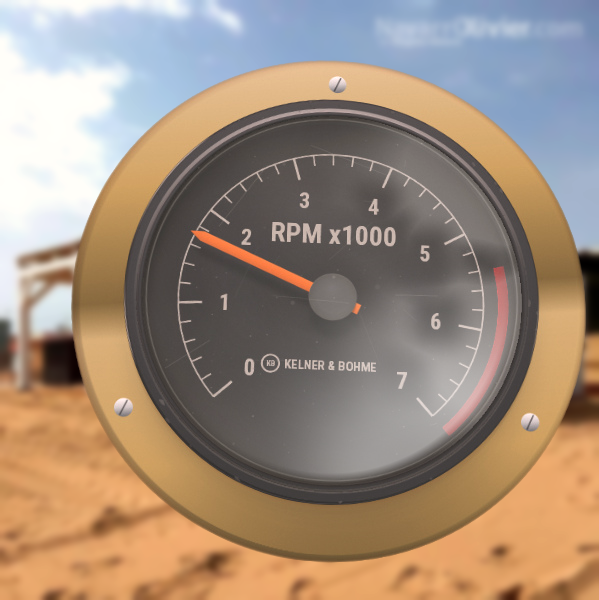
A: 1700 rpm
